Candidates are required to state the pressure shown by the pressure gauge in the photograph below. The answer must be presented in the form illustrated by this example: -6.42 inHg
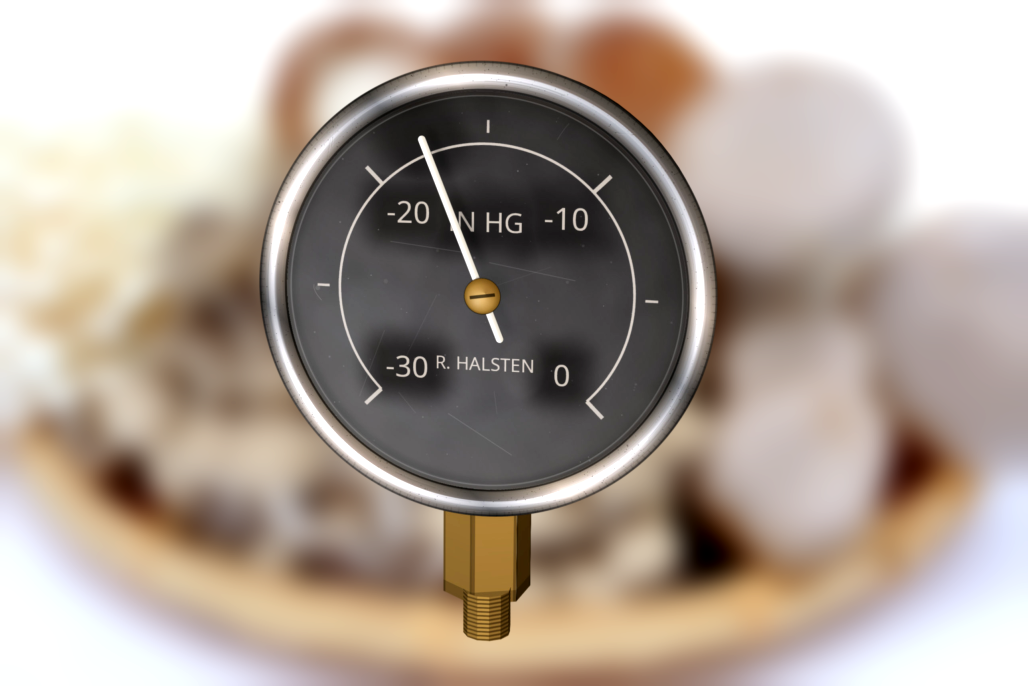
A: -17.5 inHg
